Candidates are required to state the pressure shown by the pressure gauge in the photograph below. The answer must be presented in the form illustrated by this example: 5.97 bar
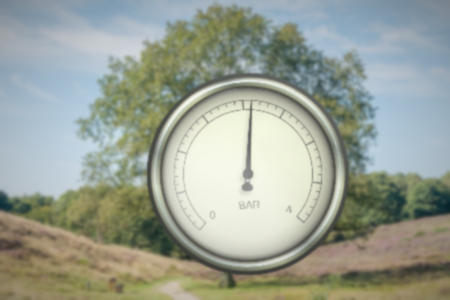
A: 2.1 bar
